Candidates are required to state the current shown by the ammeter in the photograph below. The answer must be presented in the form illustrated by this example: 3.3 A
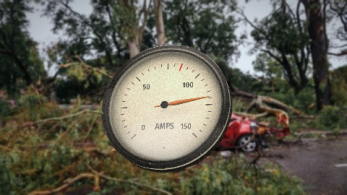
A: 120 A
